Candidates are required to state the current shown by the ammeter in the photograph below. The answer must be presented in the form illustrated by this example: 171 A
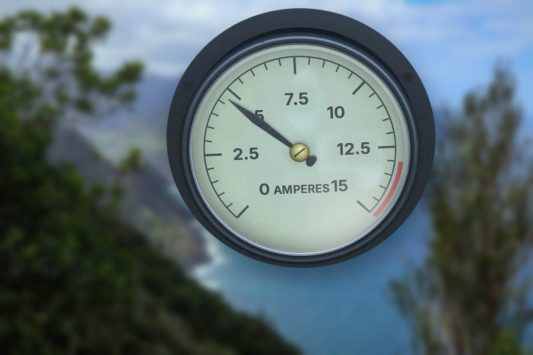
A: 4.75 A
